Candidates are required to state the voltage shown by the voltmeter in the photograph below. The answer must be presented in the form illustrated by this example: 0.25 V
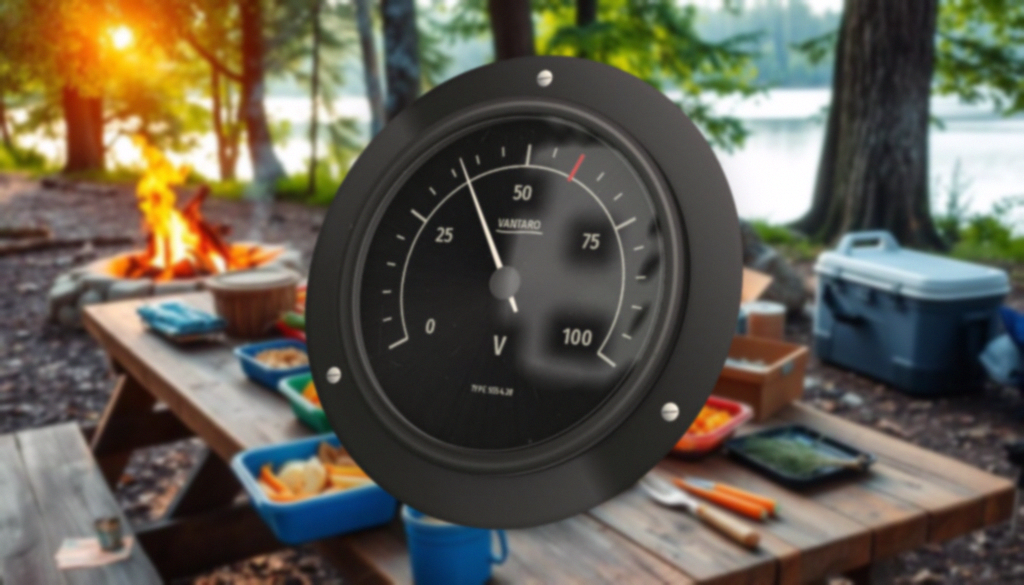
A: 37.5 V
